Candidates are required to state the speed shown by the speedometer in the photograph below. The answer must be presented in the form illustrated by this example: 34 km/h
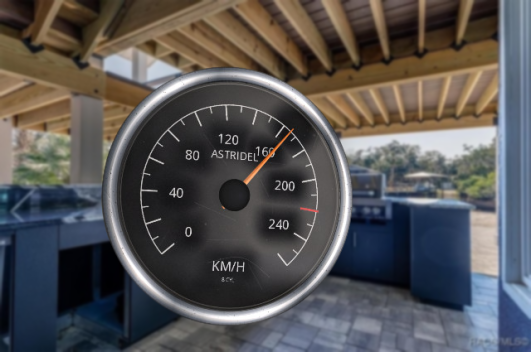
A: 165 km/h
